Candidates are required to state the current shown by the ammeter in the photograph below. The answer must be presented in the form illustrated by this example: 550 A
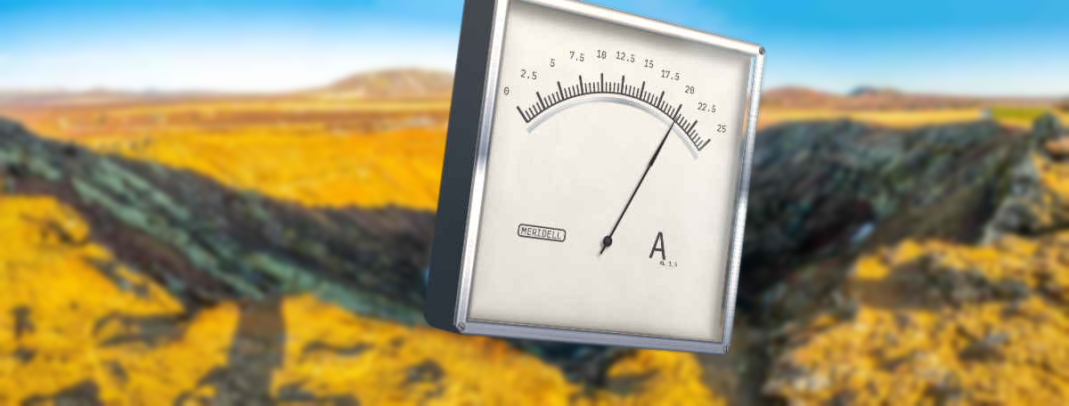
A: 20 A
